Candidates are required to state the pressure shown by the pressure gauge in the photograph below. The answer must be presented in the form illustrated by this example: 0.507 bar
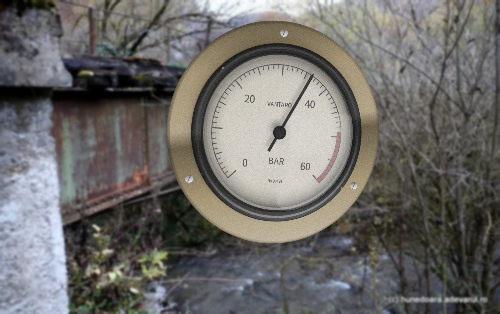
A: 36 bar
